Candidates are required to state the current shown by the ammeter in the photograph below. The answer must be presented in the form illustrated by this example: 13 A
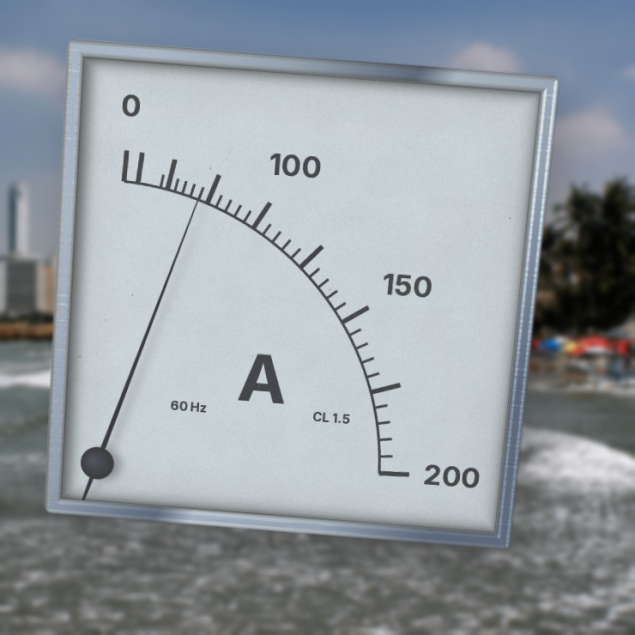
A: 70 A
